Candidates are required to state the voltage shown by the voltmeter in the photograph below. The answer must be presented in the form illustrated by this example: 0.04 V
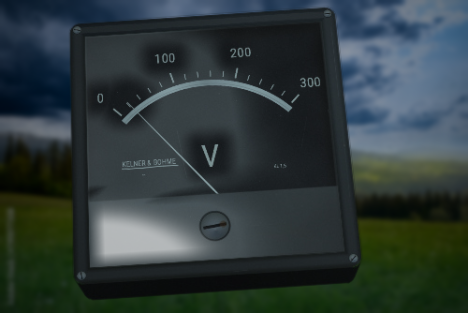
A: 20 V
